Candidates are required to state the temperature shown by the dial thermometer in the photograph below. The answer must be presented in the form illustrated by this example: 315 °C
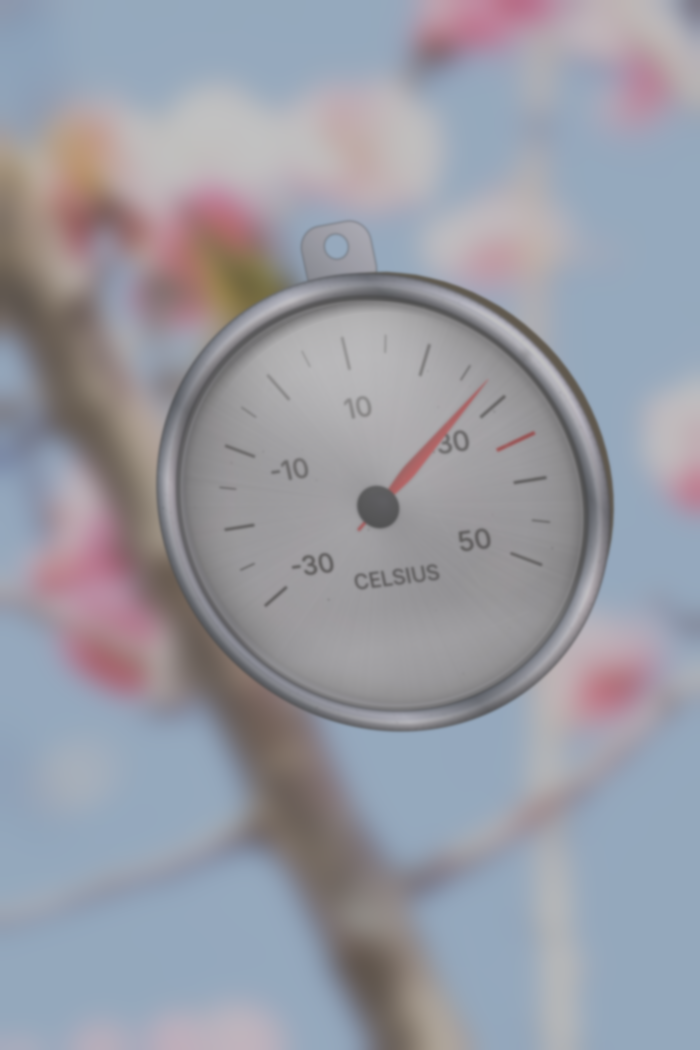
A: 27.5 °C
